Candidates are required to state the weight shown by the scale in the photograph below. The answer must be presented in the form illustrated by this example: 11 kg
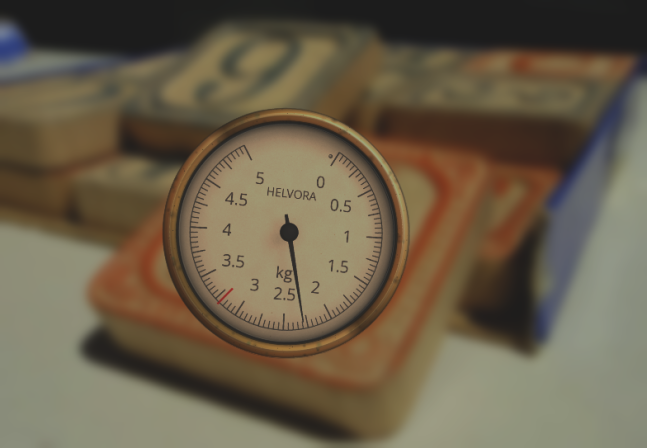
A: 2.3 kg
